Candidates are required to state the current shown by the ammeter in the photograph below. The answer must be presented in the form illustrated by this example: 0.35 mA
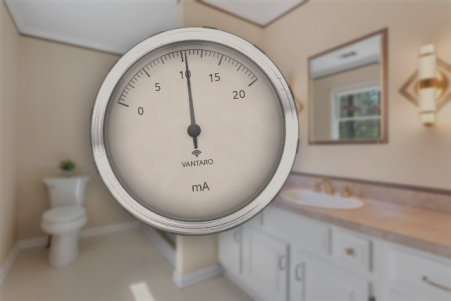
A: 10.5 mA
